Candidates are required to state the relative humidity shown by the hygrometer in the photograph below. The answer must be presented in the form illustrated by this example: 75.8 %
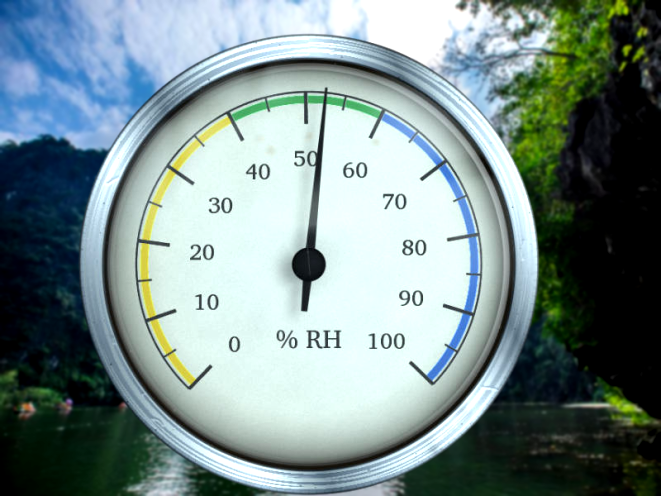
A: 52.5 %
